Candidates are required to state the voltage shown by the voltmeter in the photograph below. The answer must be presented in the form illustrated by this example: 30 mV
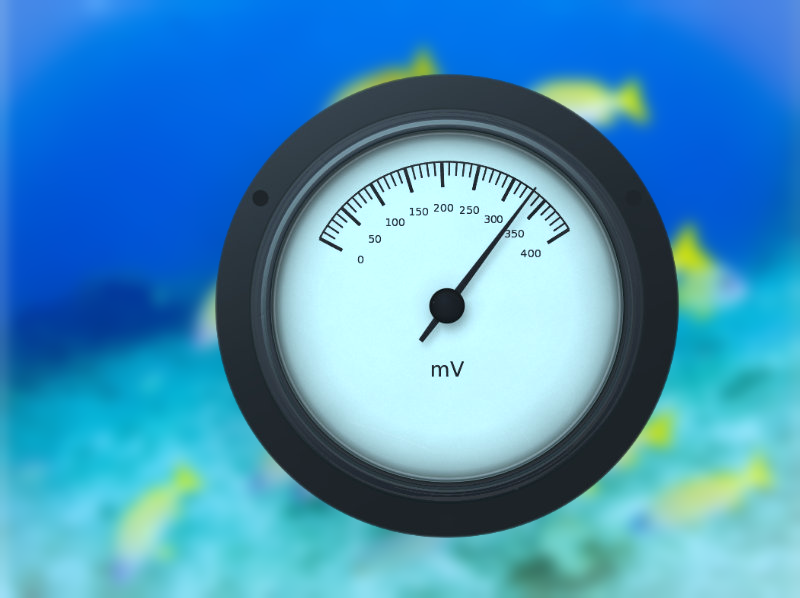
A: 330 mV
